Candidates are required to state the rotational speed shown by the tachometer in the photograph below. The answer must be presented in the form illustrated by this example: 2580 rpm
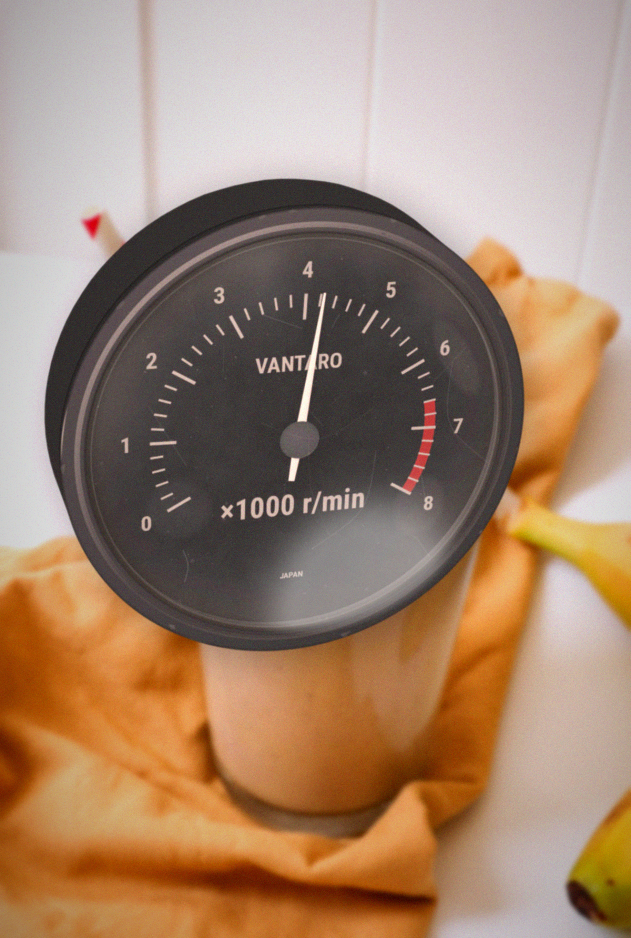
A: 4200 rpm
